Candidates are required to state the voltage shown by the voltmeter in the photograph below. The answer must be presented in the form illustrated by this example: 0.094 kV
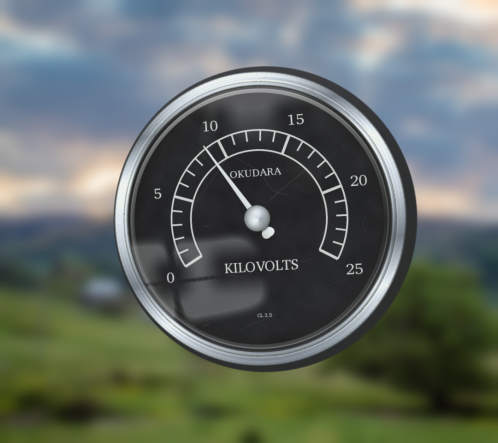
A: 9 kV
